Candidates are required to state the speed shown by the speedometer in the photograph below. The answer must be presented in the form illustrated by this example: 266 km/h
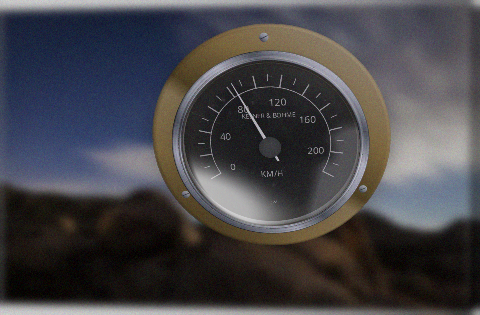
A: 85 km/h
